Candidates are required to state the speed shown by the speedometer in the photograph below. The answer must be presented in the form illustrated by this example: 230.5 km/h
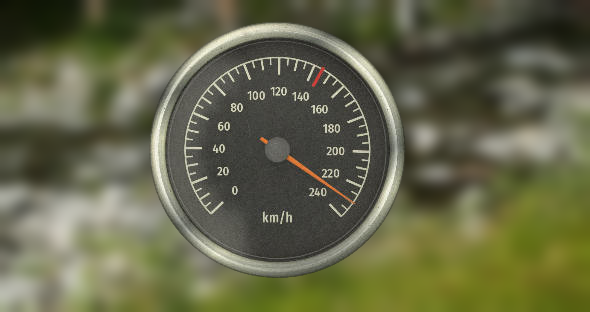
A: 230 km/h
